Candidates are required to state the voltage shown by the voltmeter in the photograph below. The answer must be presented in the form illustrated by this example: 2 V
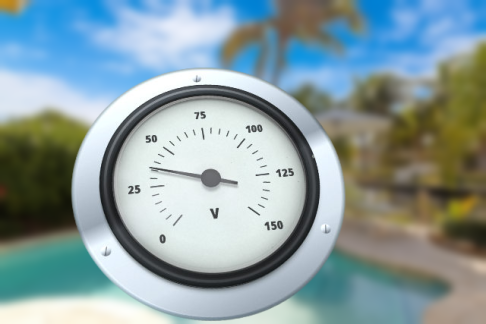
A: 35 V
